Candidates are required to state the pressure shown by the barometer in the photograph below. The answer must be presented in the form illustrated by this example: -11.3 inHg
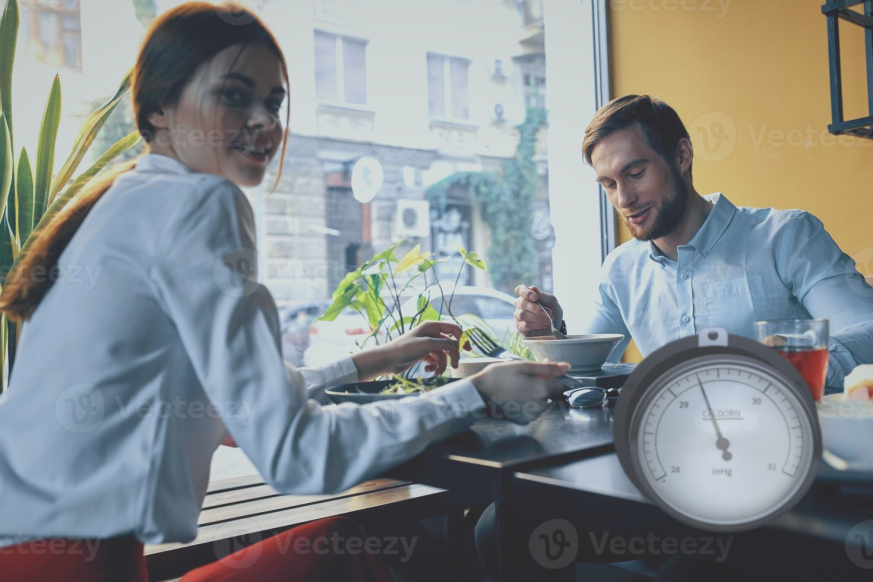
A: 29.3 inHg
